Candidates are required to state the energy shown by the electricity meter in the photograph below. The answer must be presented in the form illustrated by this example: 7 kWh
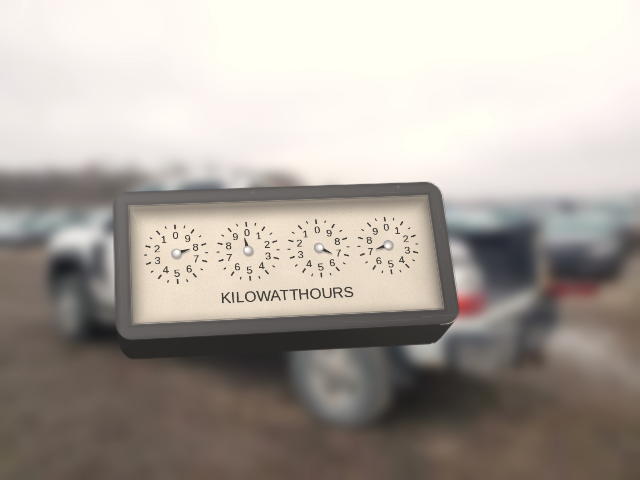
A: 7967 kWh
